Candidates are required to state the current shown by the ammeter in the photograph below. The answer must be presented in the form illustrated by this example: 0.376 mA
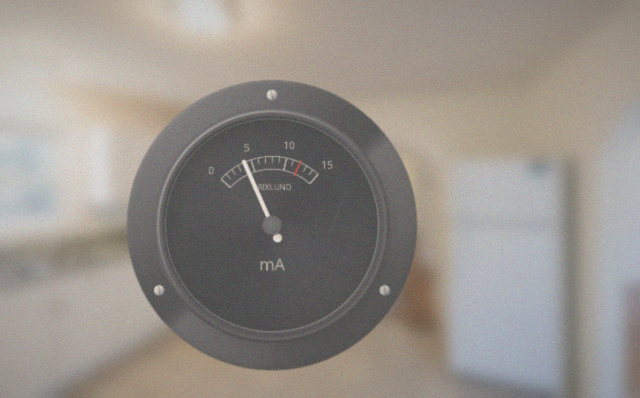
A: 4 mA
